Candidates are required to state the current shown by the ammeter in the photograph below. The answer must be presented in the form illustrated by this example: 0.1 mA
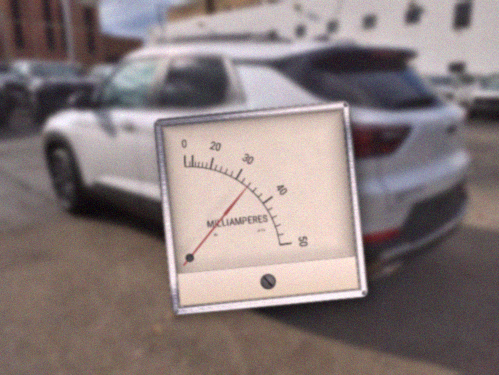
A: 34 mA
